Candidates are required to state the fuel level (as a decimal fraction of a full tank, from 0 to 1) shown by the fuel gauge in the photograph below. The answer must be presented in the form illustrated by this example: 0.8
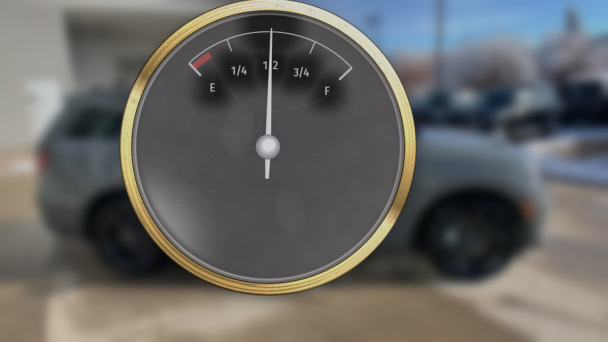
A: 0.5
